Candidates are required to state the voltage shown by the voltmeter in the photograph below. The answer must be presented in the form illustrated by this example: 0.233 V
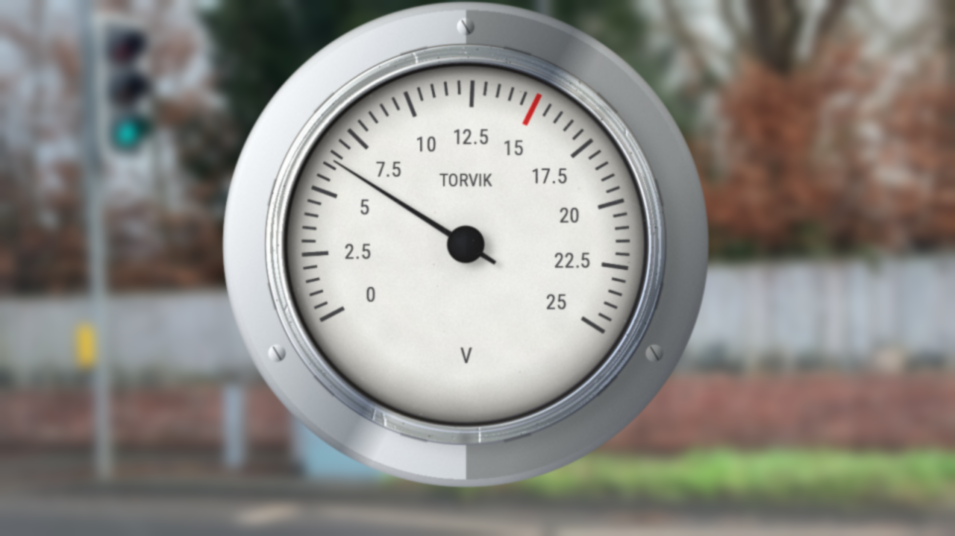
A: 6.25 V
